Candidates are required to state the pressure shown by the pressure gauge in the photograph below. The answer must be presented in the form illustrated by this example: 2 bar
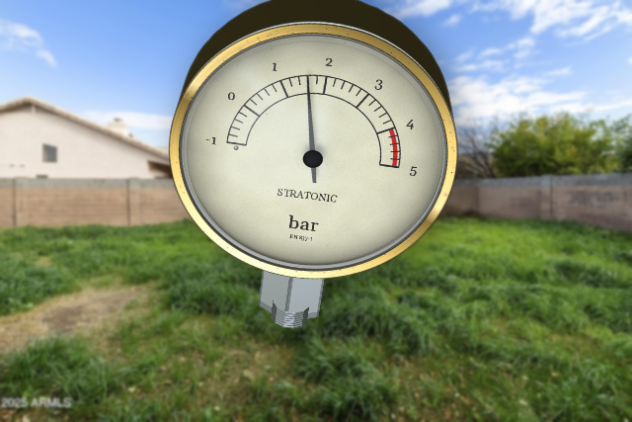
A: 1.6 bar
